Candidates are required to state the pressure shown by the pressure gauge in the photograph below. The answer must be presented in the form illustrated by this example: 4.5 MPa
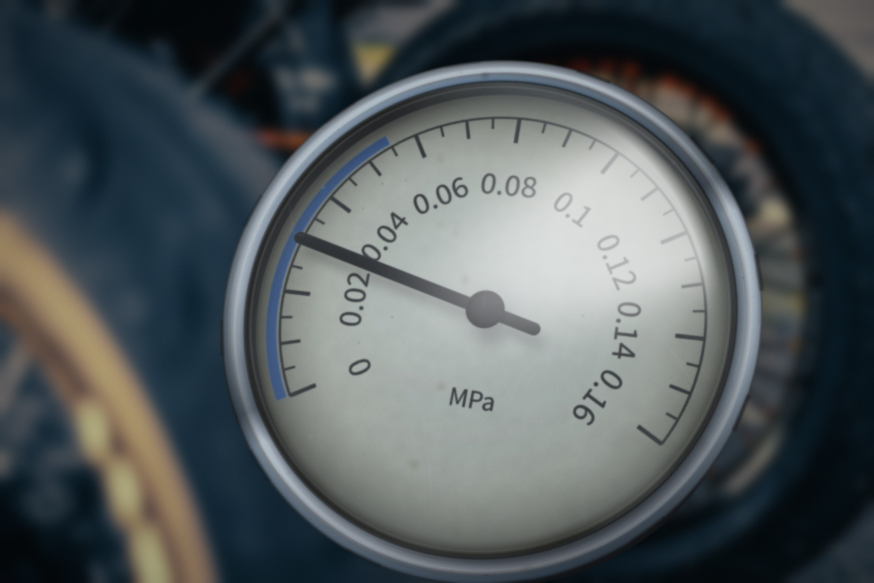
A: 0.03 MPa
